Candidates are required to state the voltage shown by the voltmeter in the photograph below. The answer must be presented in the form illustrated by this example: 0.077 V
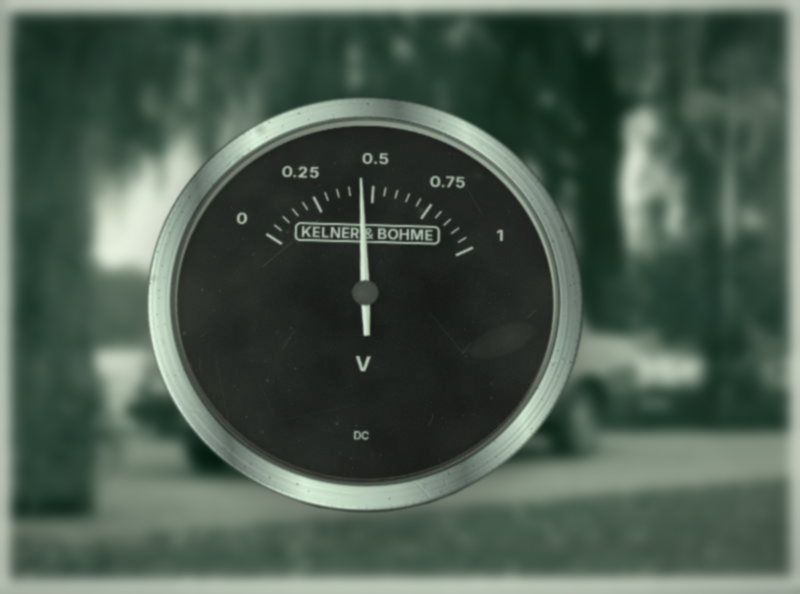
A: 0.45 V
